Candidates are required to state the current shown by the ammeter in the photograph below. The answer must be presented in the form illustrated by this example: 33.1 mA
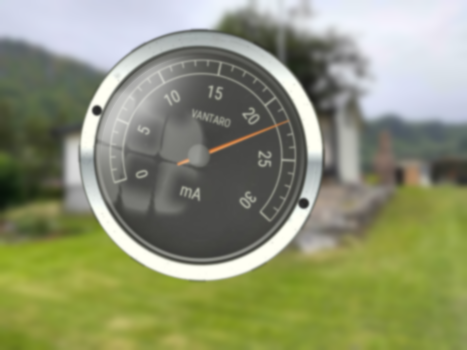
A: 22 mA
